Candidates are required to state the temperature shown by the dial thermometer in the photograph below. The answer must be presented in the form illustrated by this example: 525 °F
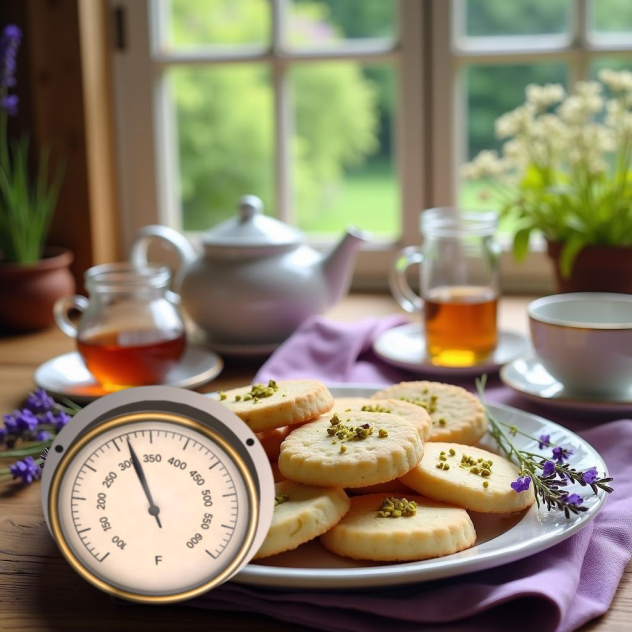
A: 320 °F
